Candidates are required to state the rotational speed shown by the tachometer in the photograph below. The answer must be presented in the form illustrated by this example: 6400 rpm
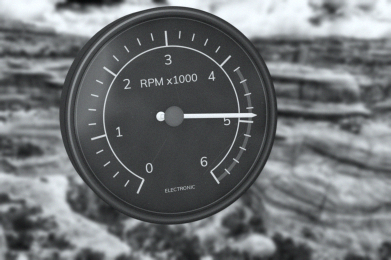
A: 4900 rpm
